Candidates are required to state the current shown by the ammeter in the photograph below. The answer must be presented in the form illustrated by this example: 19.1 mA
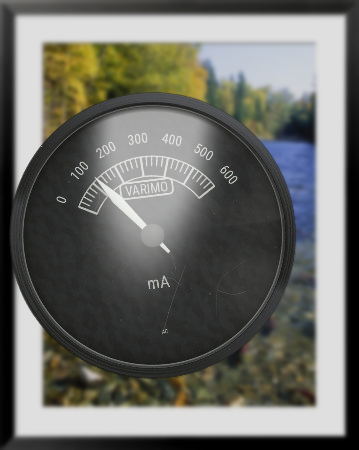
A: 120 mA
